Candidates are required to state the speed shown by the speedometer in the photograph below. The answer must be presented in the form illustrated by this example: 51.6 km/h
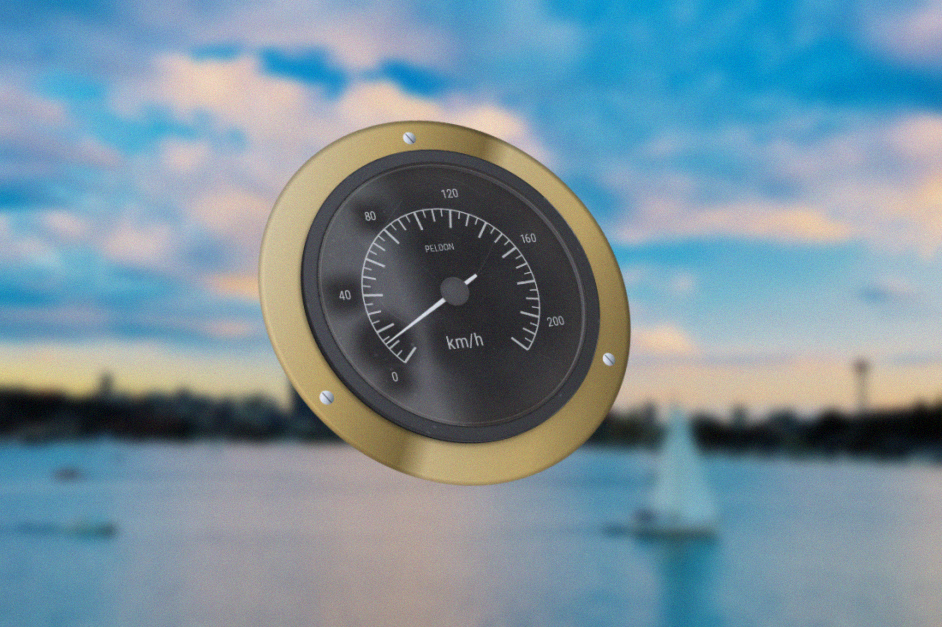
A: 12.5 km/h
